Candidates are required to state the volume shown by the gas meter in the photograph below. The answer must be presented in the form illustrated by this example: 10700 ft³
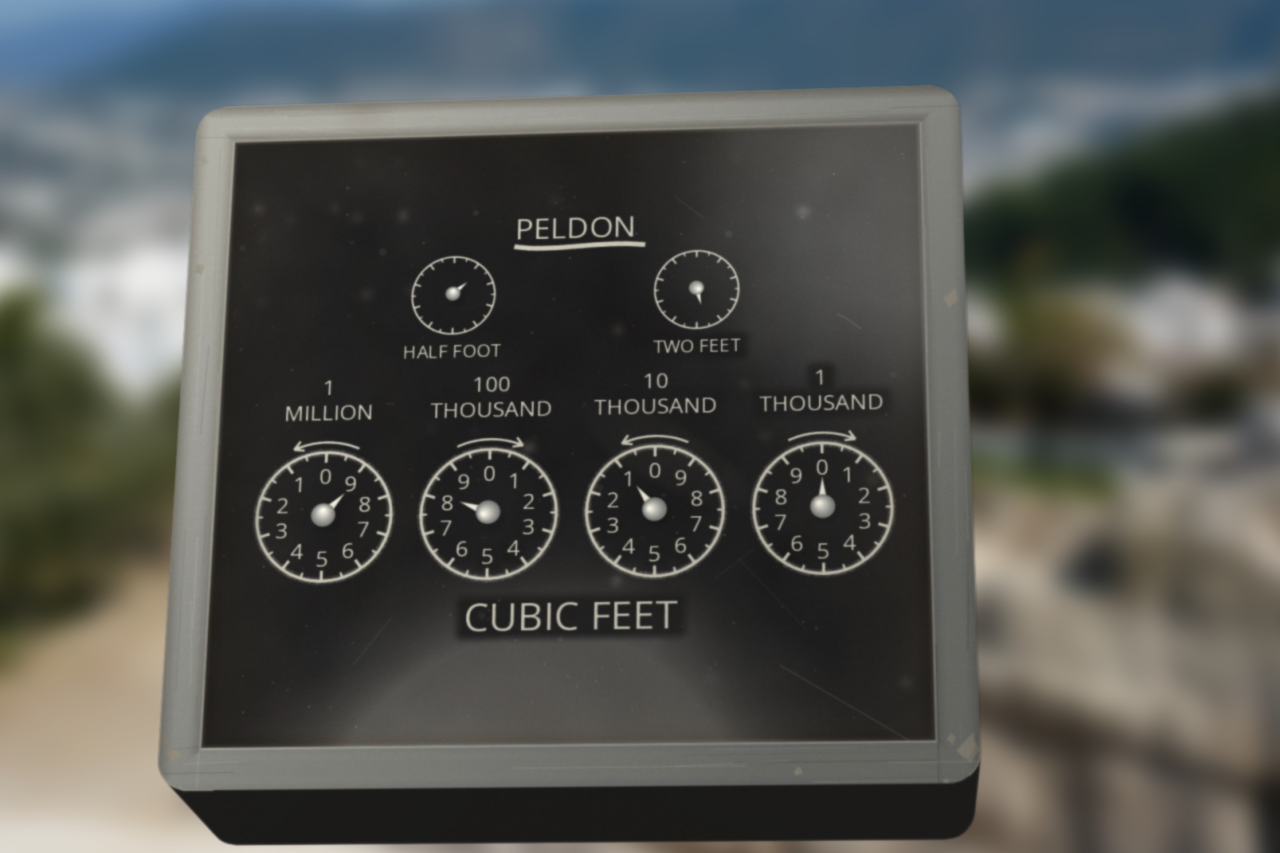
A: 881000 ft³
